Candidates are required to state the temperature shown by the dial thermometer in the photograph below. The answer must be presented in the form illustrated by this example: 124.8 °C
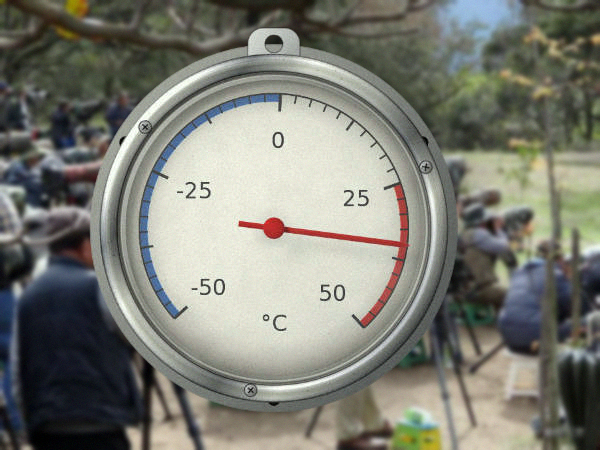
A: 35 °C
